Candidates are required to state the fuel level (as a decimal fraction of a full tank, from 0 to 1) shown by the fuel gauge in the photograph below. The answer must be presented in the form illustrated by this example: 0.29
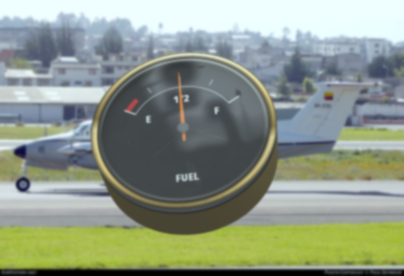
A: 0.5
